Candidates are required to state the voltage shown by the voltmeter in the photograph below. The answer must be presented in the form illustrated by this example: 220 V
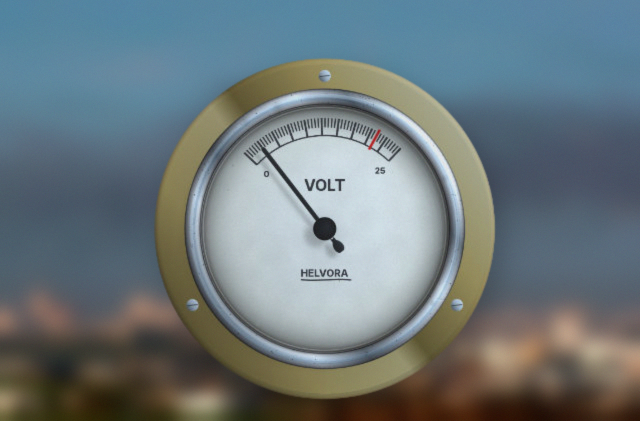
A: 2.5 V
